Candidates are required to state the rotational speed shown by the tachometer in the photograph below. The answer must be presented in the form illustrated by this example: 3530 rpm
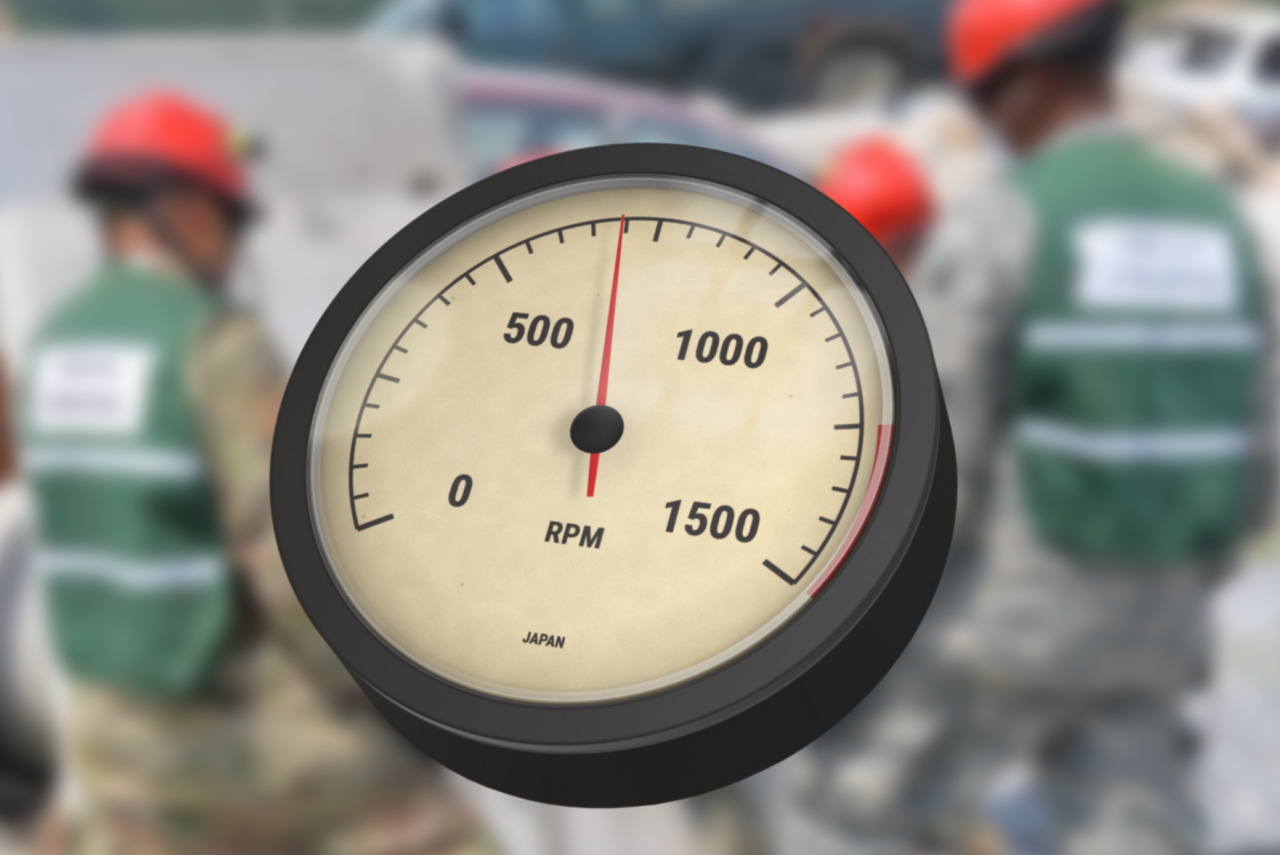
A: 700 rpm
